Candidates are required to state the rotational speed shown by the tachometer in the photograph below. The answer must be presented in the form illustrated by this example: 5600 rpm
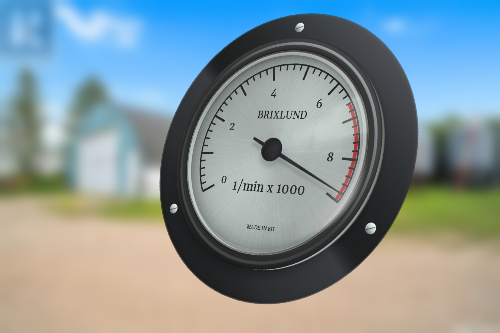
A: 8800 rpm
